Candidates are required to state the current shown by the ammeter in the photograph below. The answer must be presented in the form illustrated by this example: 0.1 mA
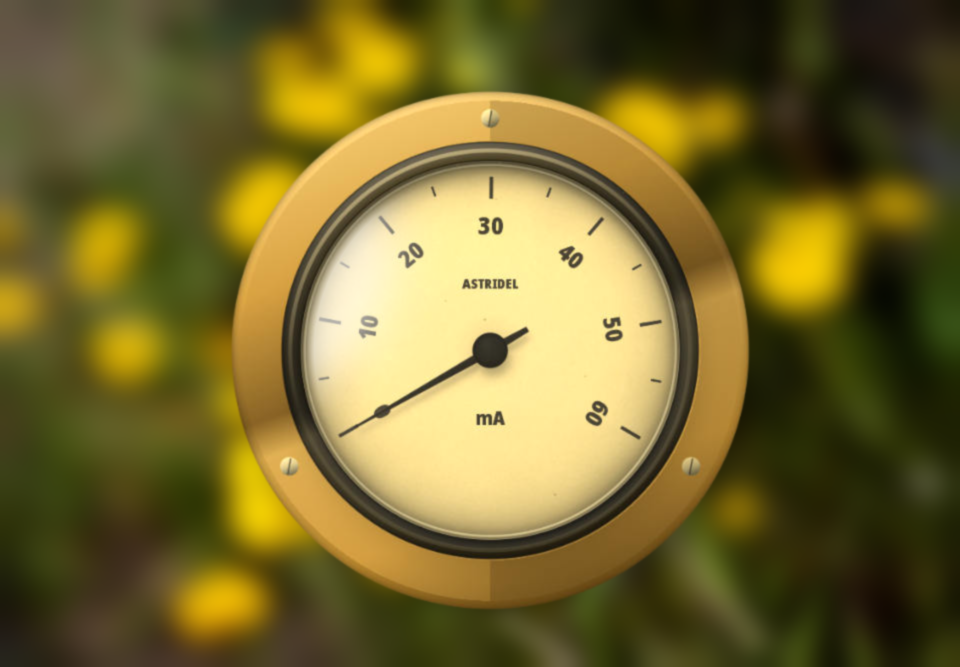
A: 0 mA
